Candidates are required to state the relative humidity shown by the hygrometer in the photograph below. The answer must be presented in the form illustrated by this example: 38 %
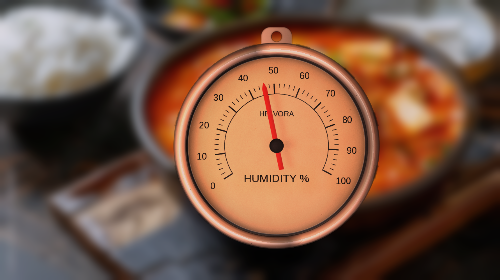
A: 46 %
